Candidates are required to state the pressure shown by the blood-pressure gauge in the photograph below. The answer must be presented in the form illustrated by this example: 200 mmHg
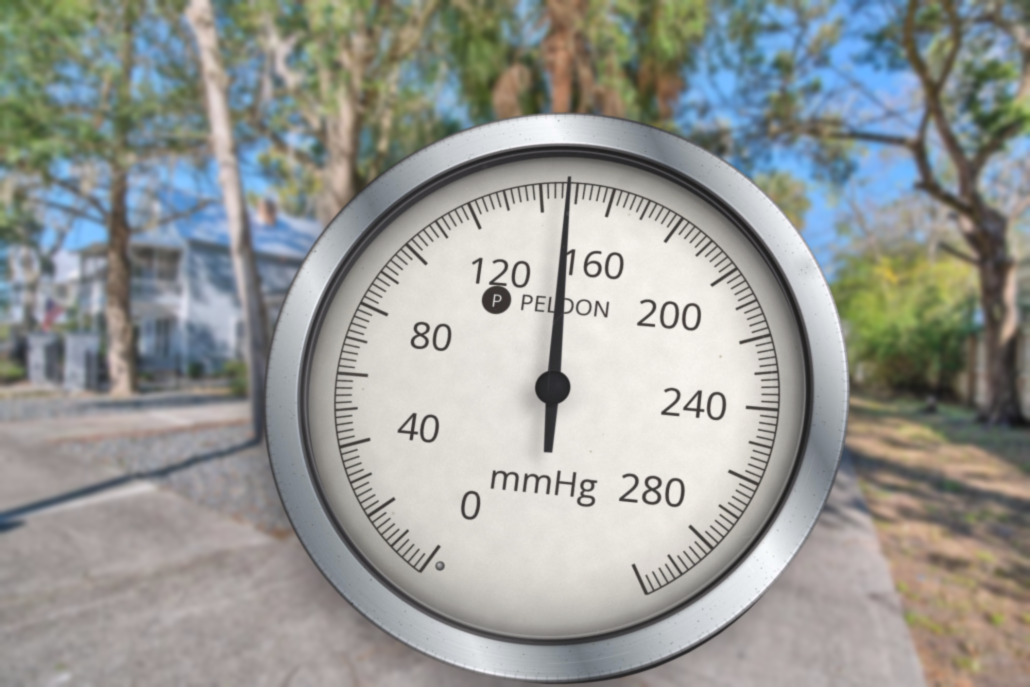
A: 148 mmHg
